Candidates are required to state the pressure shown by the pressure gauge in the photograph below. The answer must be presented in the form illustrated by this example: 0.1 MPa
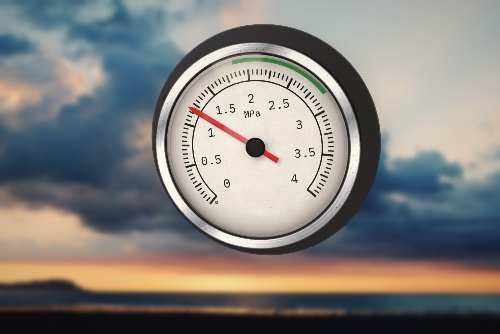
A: 1.2 MPa
